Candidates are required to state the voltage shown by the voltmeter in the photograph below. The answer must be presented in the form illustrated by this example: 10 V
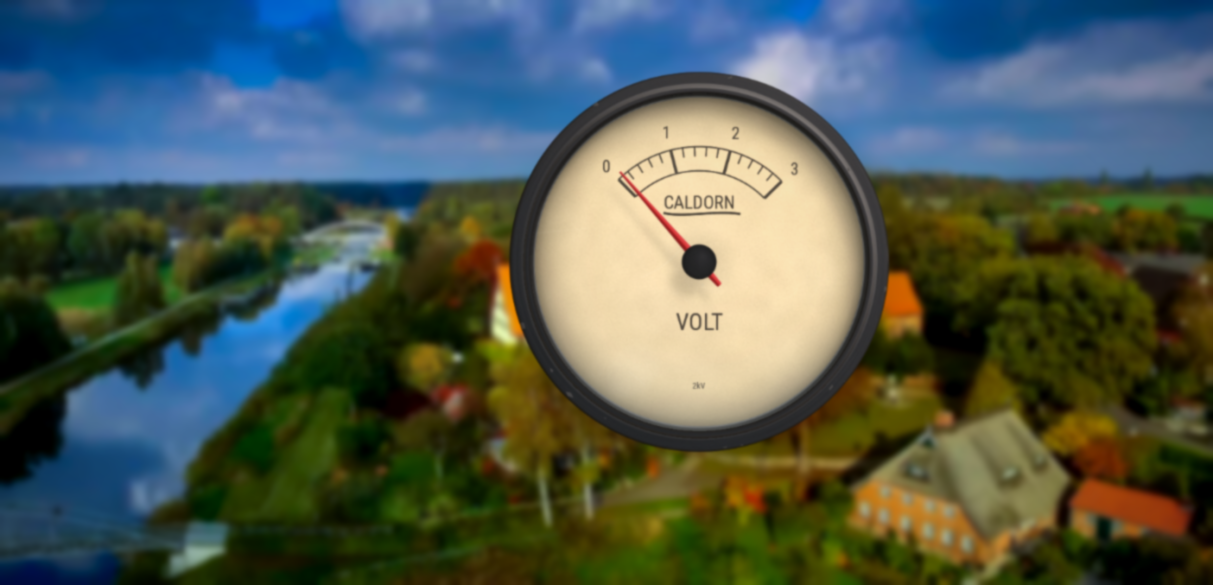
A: 0.1 V
